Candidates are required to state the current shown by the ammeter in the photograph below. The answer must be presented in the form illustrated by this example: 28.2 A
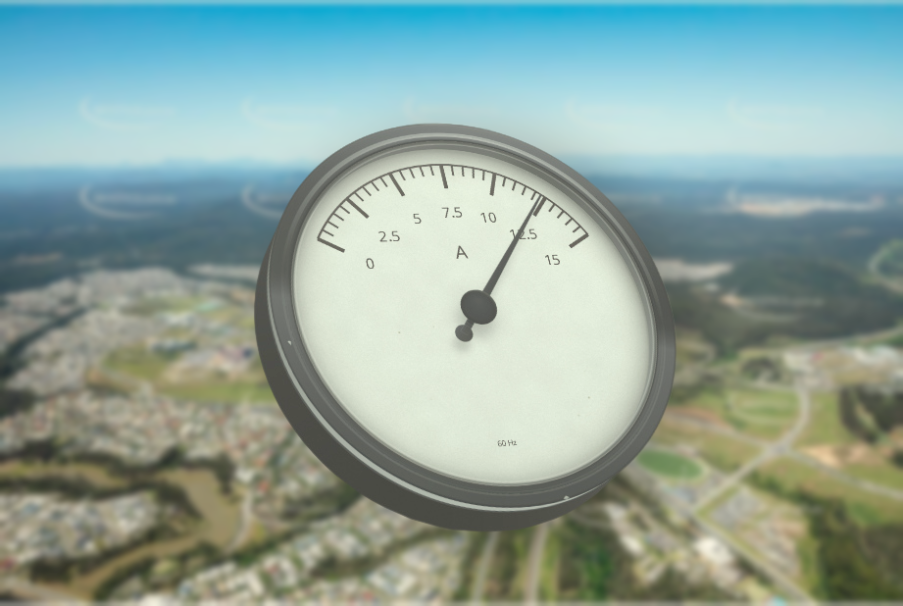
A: 12.25 A
